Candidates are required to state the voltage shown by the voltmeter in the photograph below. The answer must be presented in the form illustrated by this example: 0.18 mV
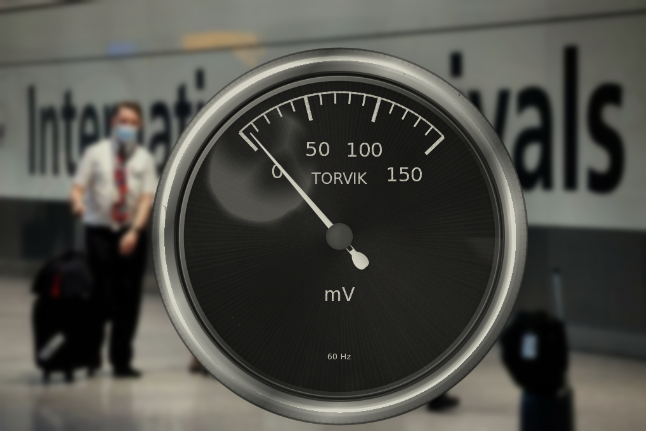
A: 5 mV
